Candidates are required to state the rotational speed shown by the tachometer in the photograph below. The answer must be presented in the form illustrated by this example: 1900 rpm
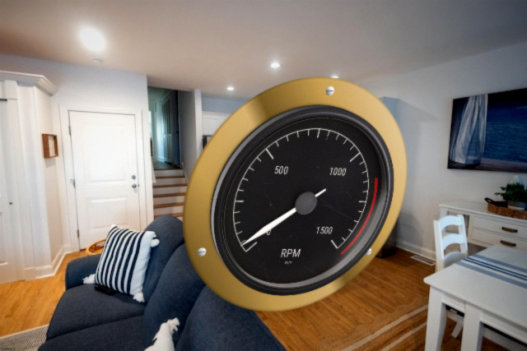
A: 50 rpm
